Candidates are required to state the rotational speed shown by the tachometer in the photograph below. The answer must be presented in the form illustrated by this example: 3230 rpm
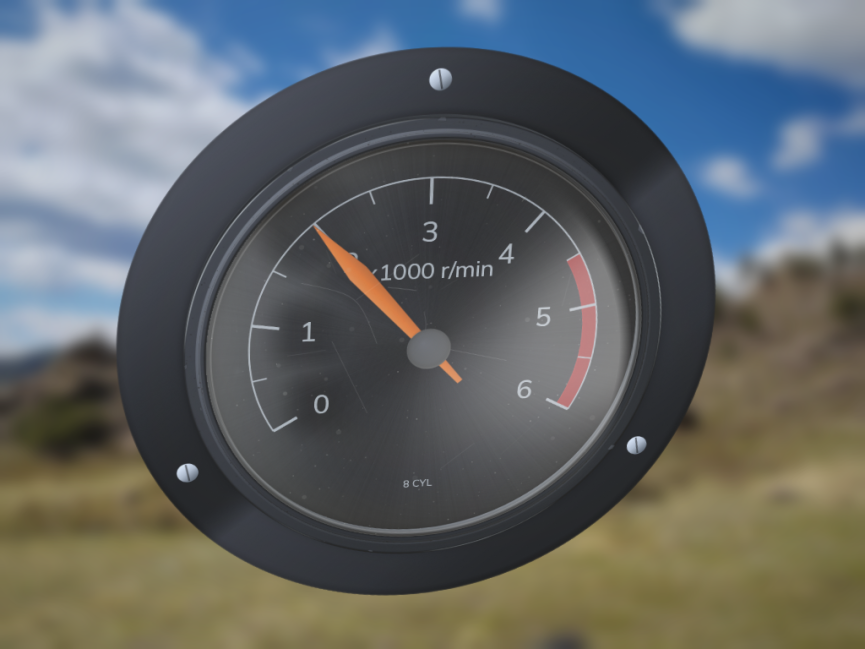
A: 2000 rpm
